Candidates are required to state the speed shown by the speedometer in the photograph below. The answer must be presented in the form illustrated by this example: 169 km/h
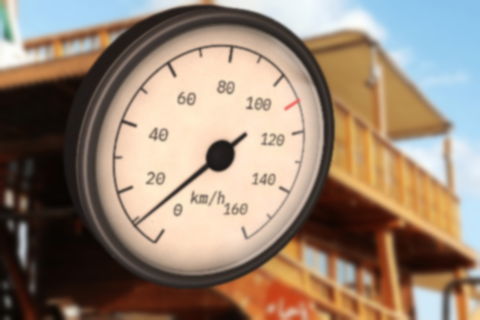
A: 10 km/h
